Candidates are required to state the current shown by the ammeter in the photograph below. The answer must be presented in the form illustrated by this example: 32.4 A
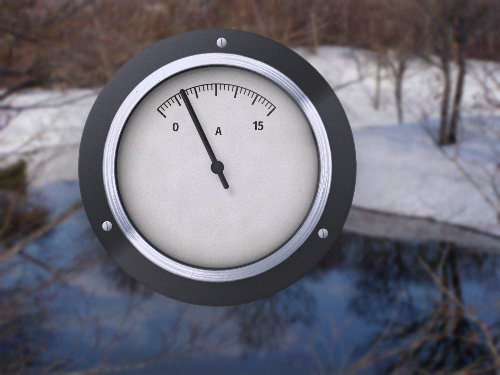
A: 3.5 A
